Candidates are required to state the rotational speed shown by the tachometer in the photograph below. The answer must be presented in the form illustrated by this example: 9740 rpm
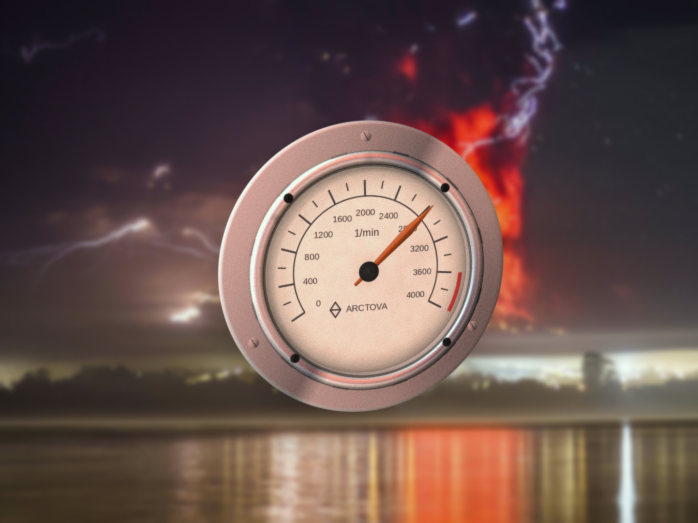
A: 2800 rpm
